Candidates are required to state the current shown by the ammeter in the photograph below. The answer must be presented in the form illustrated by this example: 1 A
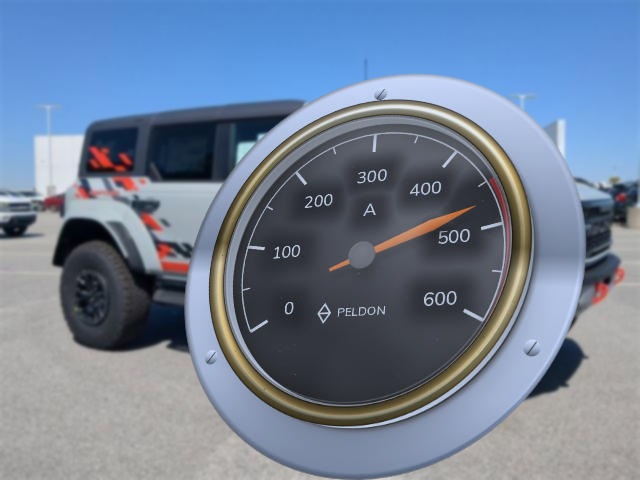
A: 475 A
